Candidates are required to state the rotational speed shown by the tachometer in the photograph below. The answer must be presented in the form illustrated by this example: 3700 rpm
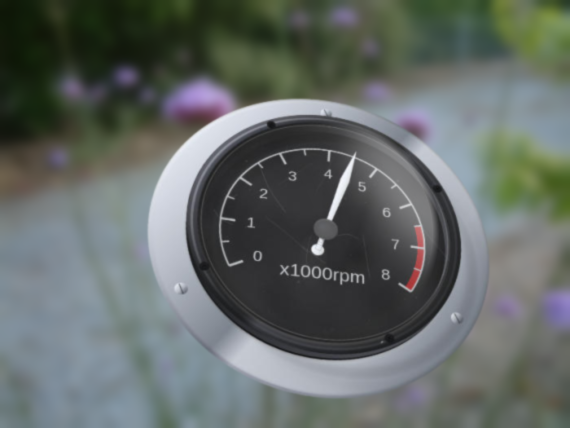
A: 4500 rpm
